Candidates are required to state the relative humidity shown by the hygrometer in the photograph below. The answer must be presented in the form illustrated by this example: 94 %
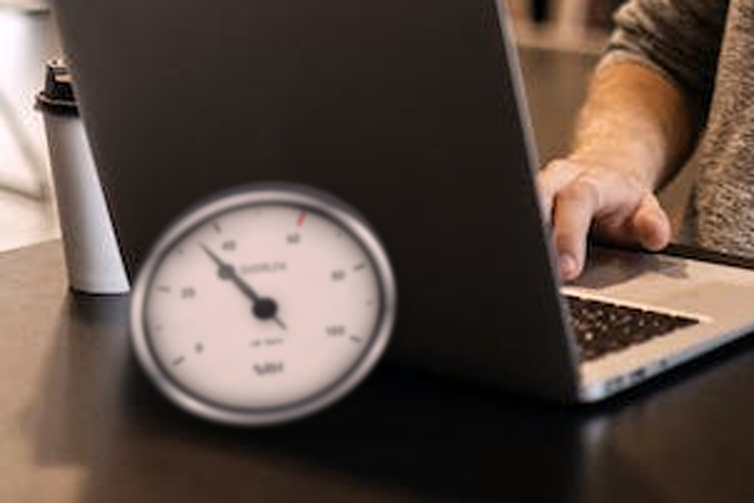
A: 35 %
